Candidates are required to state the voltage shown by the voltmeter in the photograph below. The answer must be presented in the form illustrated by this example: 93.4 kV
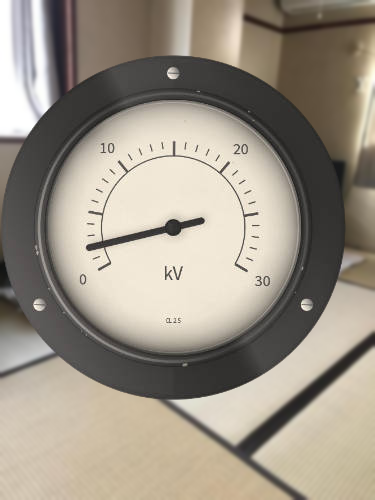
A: 2 kV
